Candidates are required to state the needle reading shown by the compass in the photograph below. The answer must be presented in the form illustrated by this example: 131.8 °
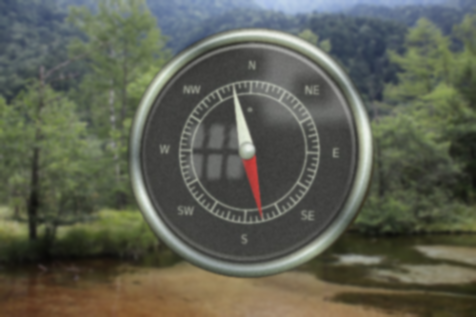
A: 165 °
